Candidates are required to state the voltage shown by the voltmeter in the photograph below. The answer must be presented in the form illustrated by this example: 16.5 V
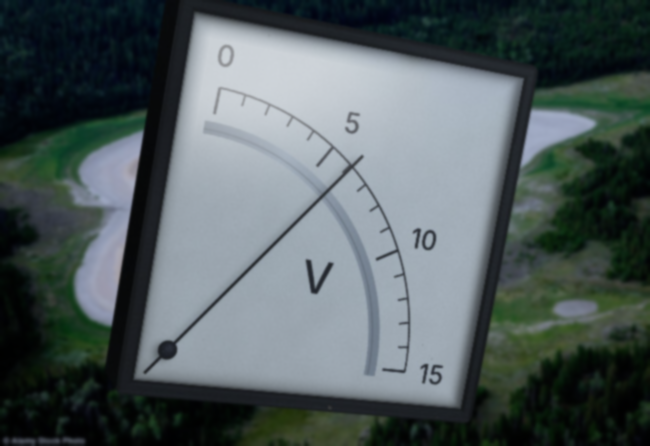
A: 6 V
